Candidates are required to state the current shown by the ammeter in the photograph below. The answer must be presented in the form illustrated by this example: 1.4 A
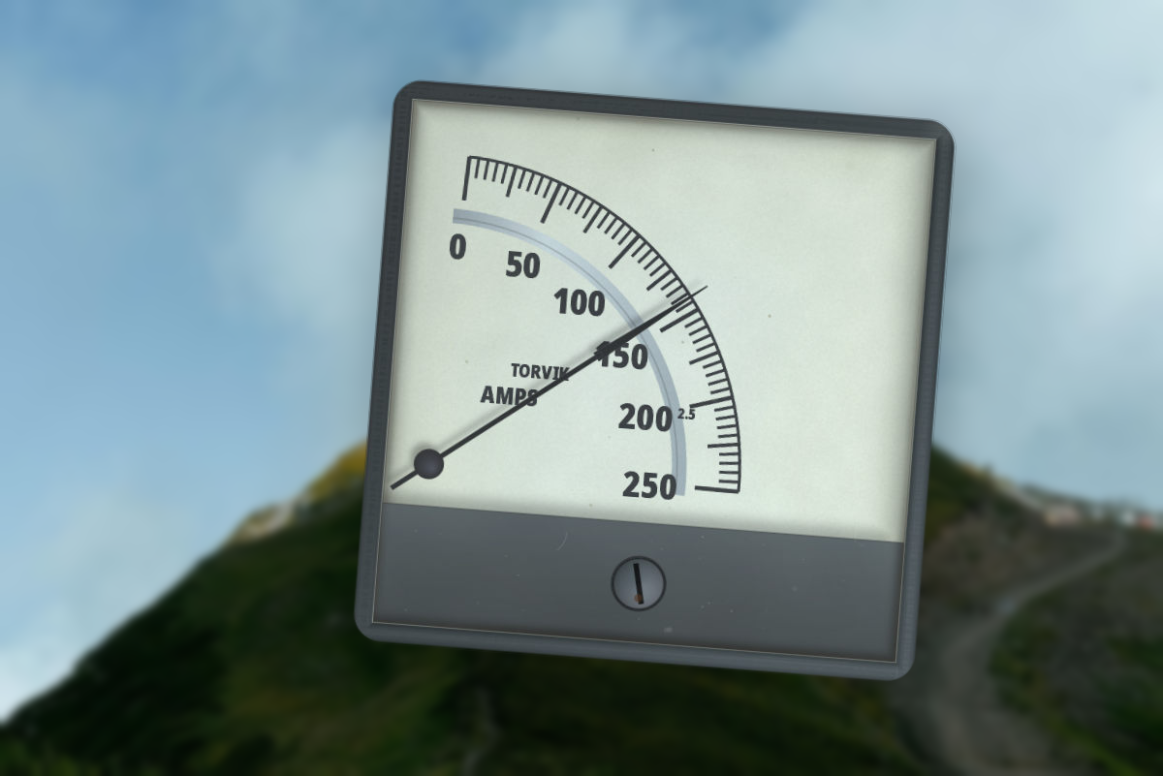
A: 142.5 A
